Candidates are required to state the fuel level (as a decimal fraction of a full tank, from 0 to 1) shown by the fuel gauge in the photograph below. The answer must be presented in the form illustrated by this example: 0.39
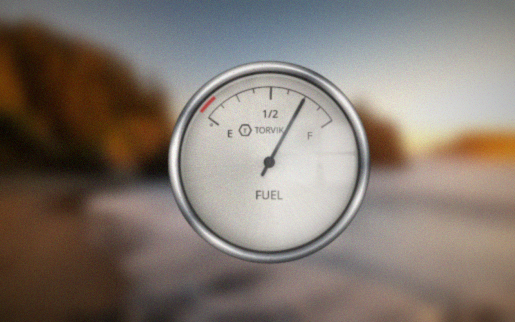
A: 0.75
